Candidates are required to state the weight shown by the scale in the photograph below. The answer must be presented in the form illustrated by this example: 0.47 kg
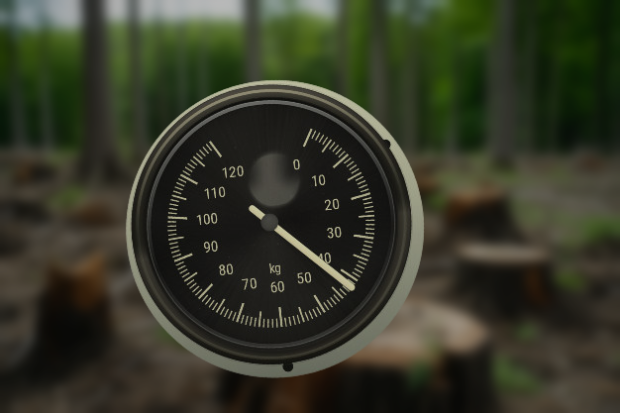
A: 42 kg
